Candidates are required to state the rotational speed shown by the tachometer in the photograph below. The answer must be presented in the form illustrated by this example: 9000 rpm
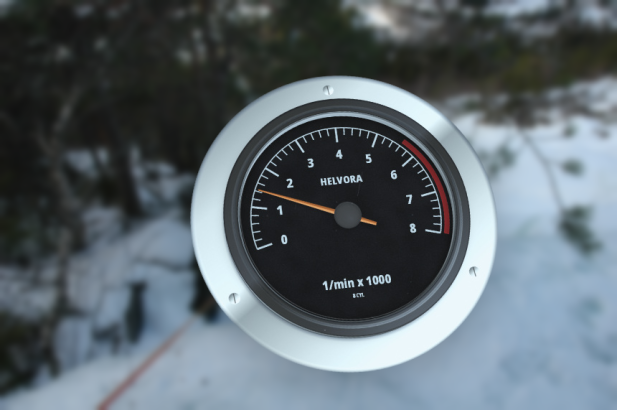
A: 1400 rpm
